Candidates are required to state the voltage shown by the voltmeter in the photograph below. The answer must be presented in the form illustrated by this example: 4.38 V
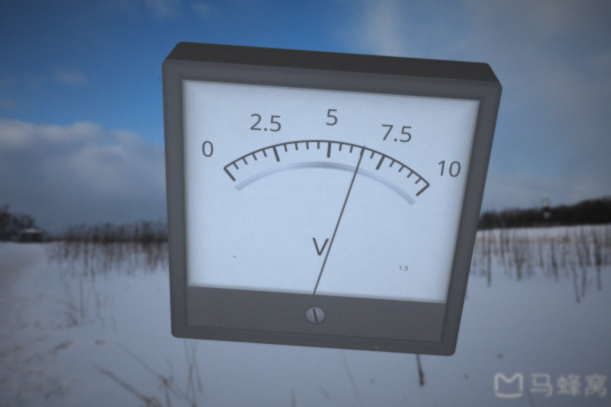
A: 6.5 V
